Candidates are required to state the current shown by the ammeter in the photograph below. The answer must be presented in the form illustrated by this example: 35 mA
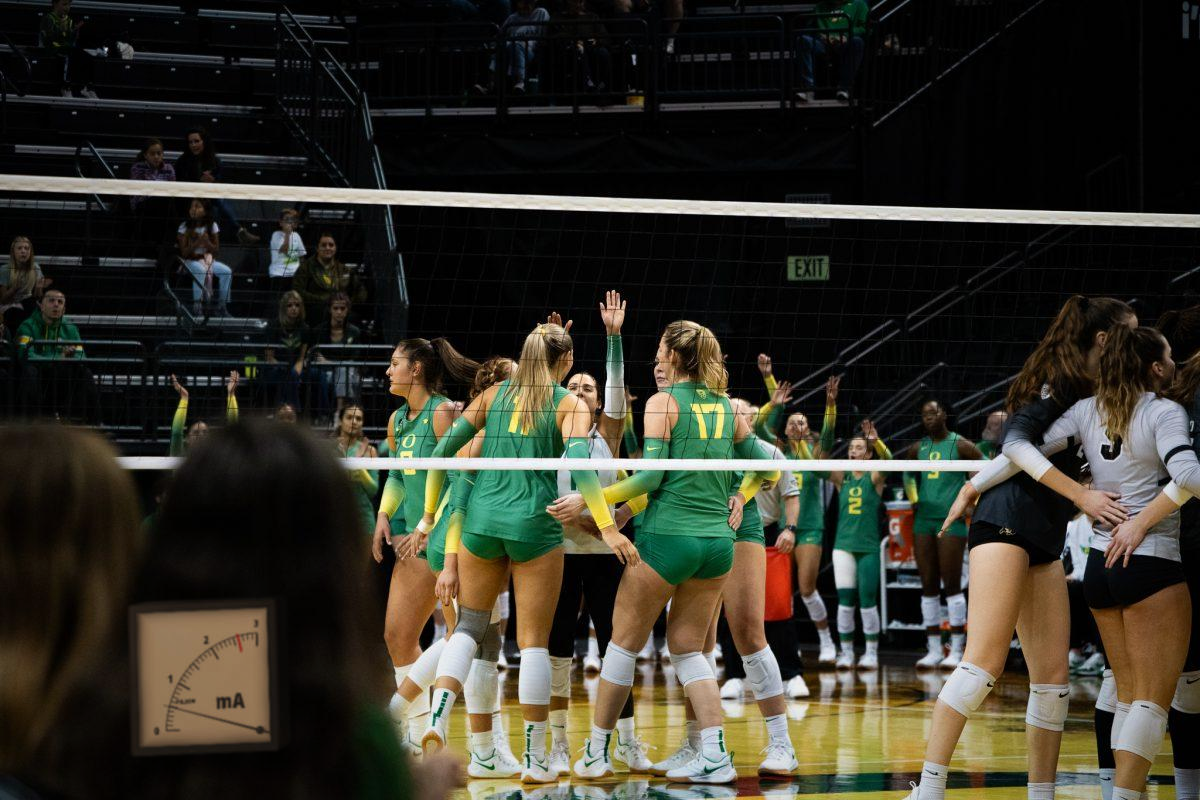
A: 0.5 mA
